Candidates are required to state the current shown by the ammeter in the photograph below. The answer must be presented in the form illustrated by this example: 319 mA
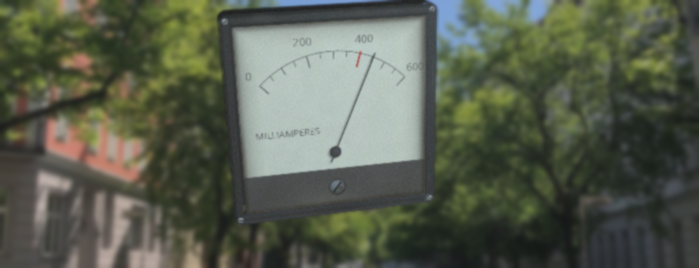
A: 450 mA
